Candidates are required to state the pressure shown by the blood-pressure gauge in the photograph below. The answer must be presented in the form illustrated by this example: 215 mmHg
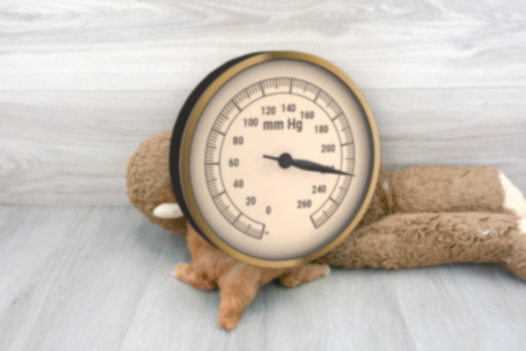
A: 220 mmHg
